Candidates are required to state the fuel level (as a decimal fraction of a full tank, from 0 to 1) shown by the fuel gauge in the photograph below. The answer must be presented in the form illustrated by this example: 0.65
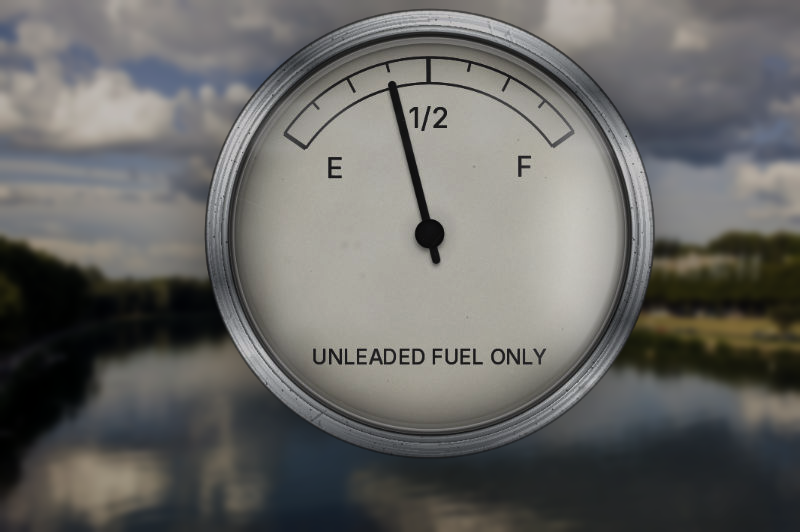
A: 0.375
